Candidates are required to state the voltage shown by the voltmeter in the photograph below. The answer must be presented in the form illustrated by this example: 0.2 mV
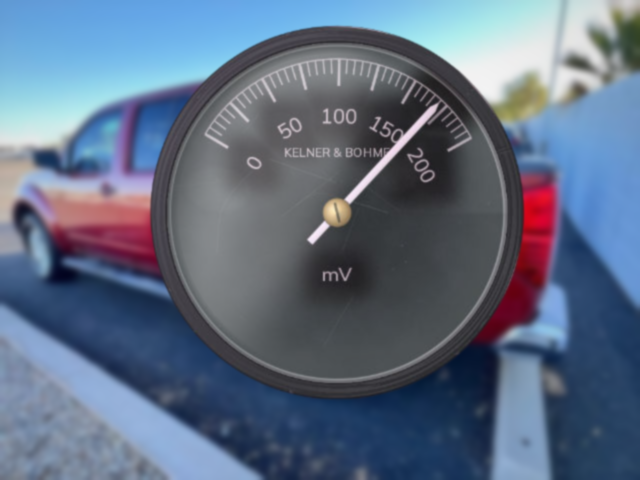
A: 170 mV
